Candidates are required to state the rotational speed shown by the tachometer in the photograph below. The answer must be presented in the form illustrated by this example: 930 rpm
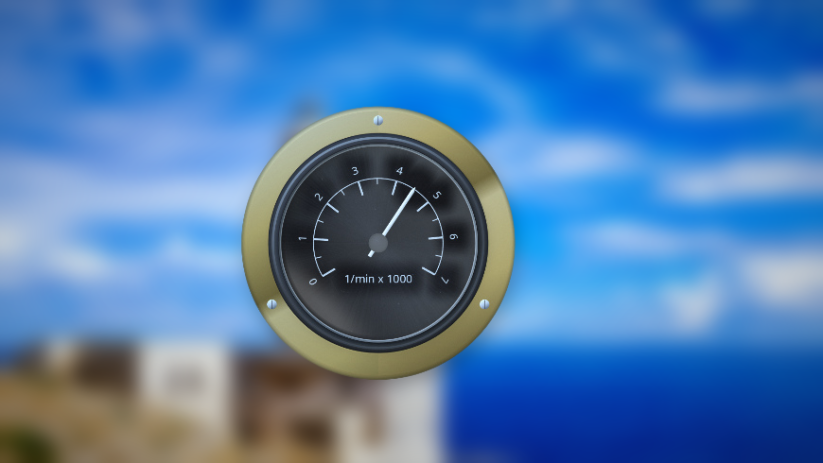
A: 4500 rpm
